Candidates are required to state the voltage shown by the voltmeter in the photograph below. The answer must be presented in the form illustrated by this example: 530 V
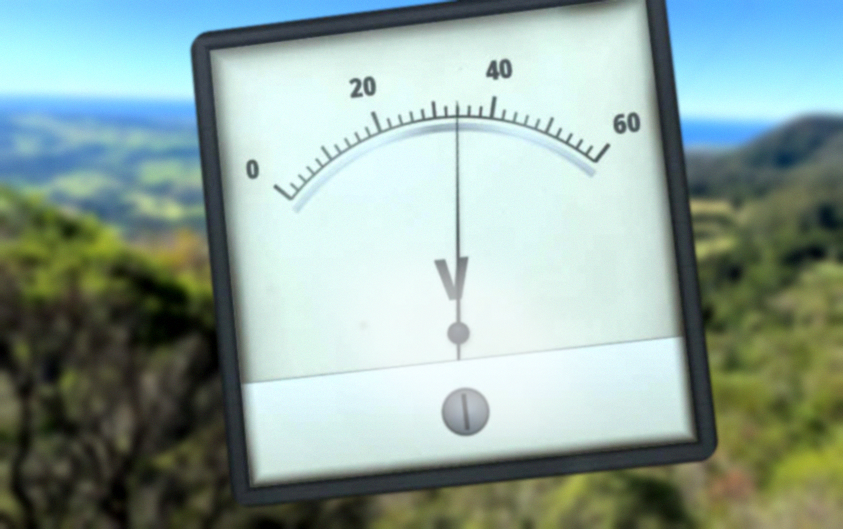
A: 34 V
